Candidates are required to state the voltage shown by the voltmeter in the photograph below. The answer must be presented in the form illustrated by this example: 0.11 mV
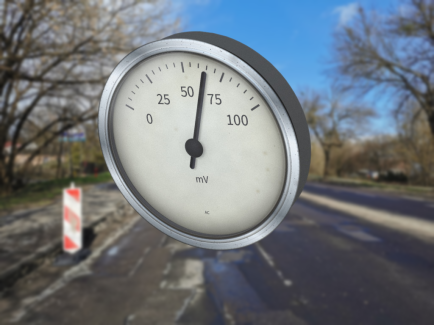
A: 65 mV
